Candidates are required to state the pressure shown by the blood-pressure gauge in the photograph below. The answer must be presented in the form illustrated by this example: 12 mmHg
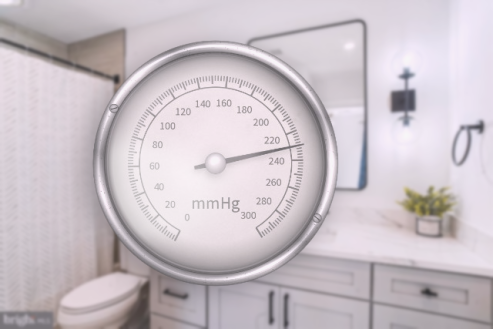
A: 230 mmHg
